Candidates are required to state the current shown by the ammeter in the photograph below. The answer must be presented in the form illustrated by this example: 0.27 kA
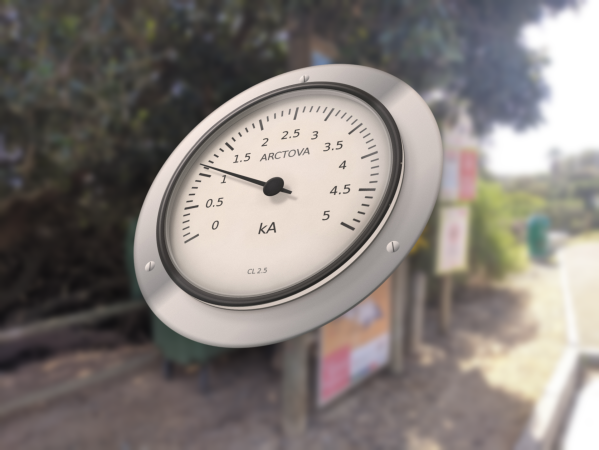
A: 1.1 kA
